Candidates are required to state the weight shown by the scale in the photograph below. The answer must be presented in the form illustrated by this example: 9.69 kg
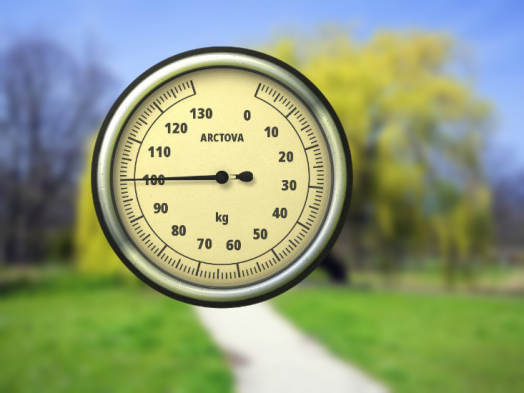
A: 100 kg
